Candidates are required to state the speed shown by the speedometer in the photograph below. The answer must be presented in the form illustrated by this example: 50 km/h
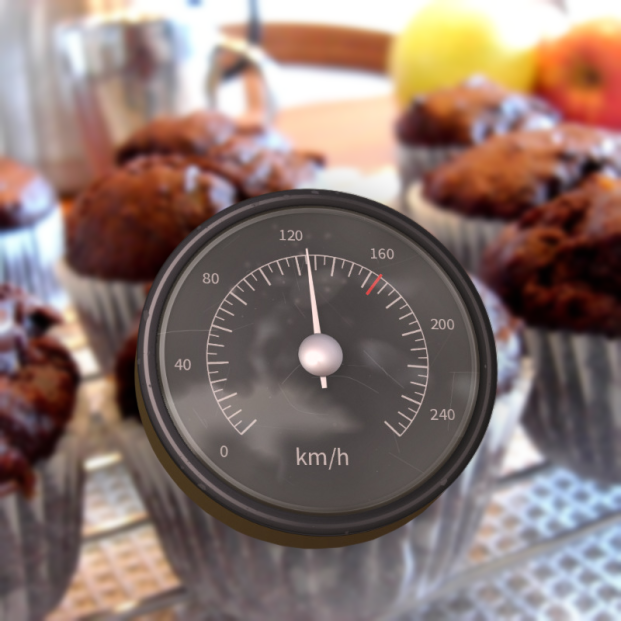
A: 125 km/h
